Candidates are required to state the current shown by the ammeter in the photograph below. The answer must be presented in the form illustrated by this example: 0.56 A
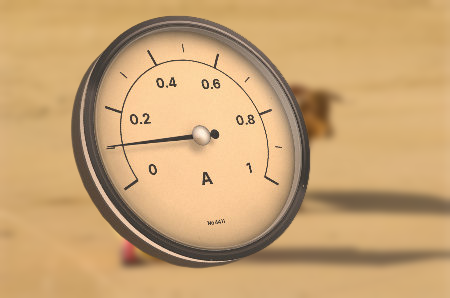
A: 0.1 A
